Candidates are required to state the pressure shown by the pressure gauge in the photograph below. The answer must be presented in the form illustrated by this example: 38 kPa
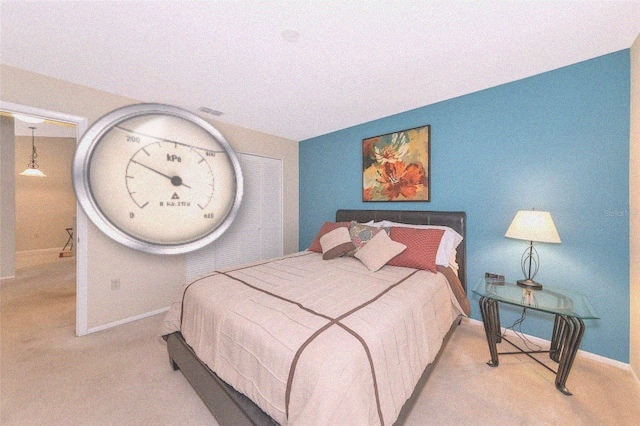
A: 150 kPa
